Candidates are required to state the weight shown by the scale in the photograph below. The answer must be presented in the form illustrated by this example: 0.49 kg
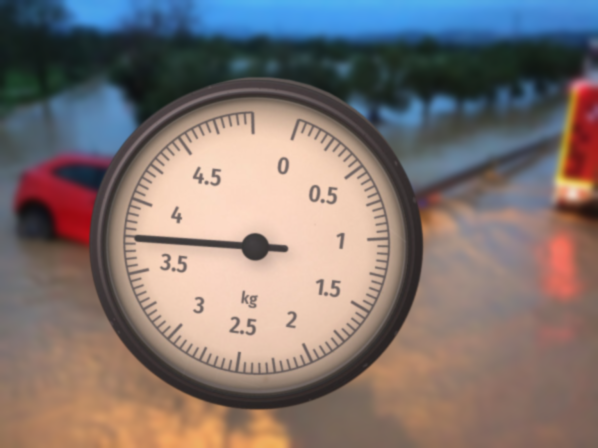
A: 3.75 kg
